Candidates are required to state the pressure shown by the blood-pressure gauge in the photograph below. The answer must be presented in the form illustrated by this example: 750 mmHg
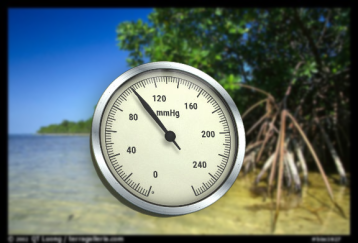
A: 100 mmHg
